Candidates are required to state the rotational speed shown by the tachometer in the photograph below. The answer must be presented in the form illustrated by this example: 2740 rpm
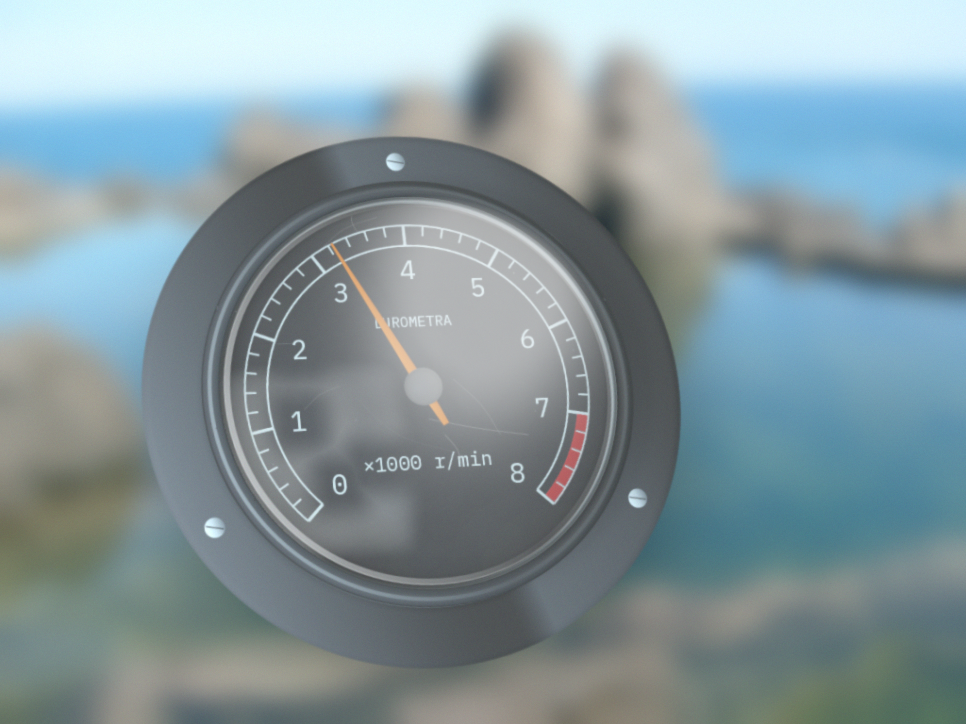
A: 3200 rpm
